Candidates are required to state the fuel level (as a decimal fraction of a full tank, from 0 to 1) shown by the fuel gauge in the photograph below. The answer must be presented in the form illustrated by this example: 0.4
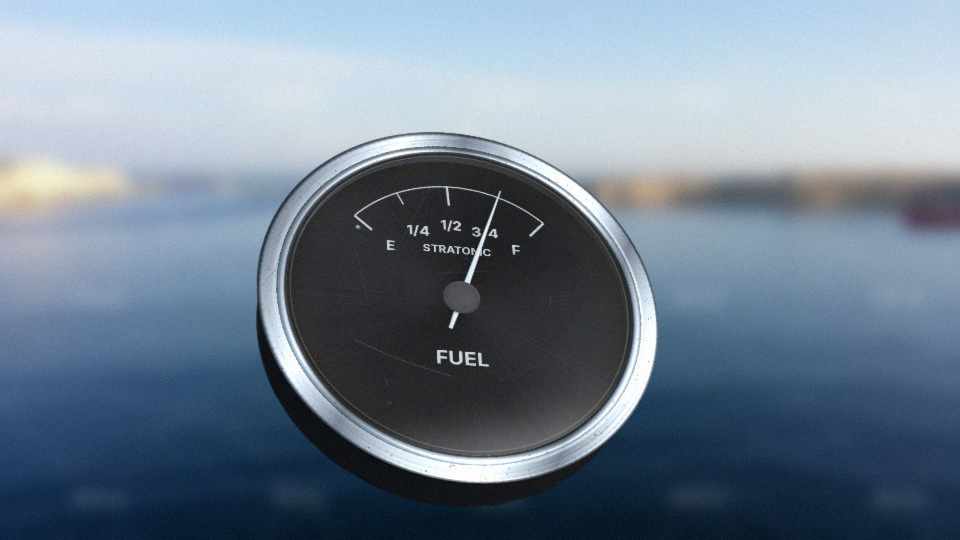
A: 0.75
